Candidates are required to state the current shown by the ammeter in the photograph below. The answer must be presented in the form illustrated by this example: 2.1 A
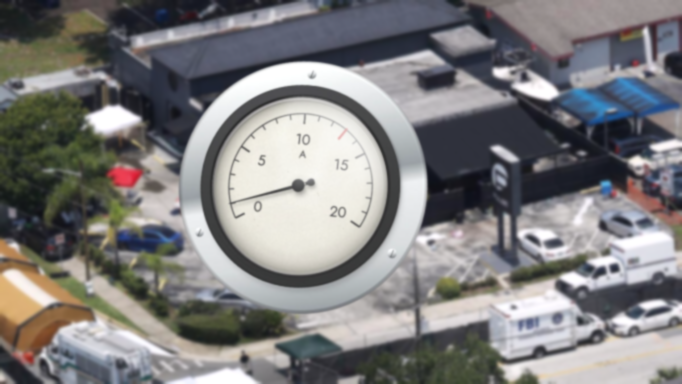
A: 1 A
